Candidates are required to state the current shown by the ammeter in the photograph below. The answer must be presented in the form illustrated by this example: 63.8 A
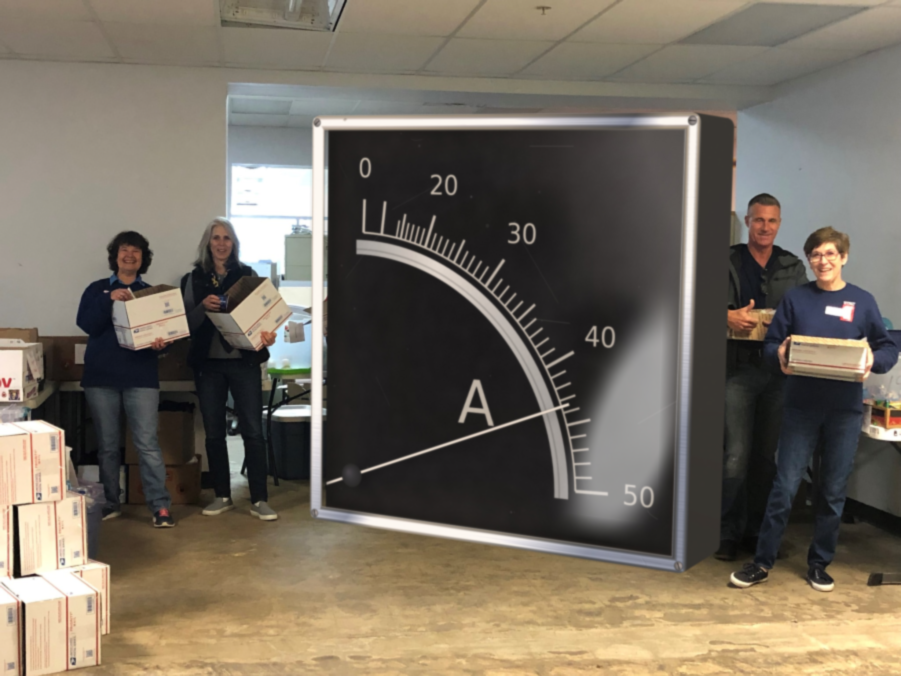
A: 43.5 A
